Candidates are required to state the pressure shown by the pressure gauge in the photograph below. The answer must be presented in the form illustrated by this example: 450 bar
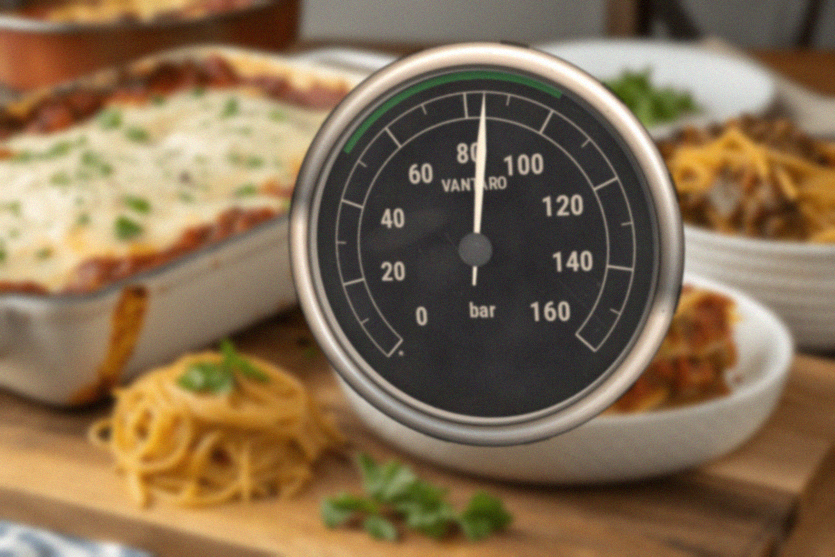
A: 85 bar
